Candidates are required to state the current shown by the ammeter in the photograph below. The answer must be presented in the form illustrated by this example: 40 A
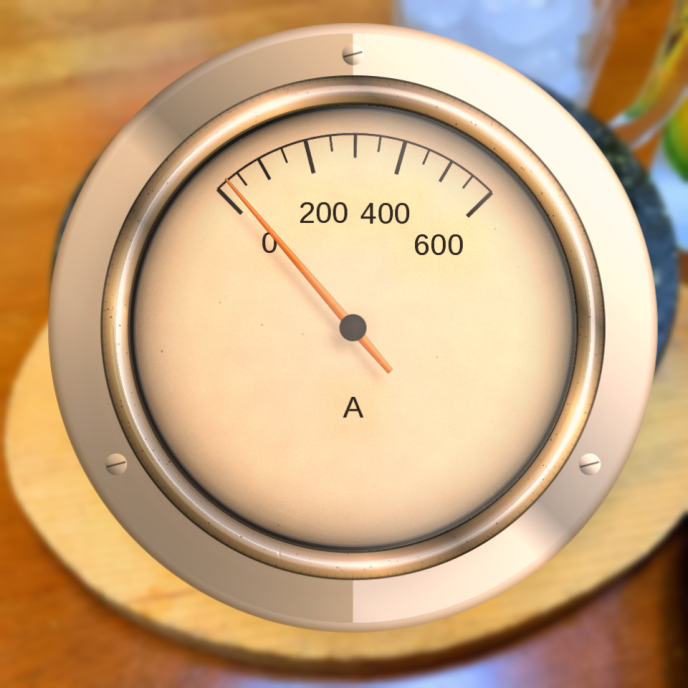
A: 25 A
